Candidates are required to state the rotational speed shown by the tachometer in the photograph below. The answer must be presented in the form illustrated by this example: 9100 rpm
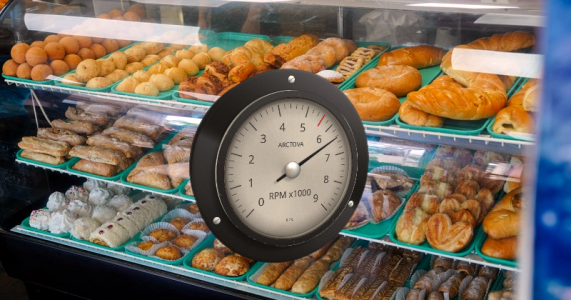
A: 6400 rpm
